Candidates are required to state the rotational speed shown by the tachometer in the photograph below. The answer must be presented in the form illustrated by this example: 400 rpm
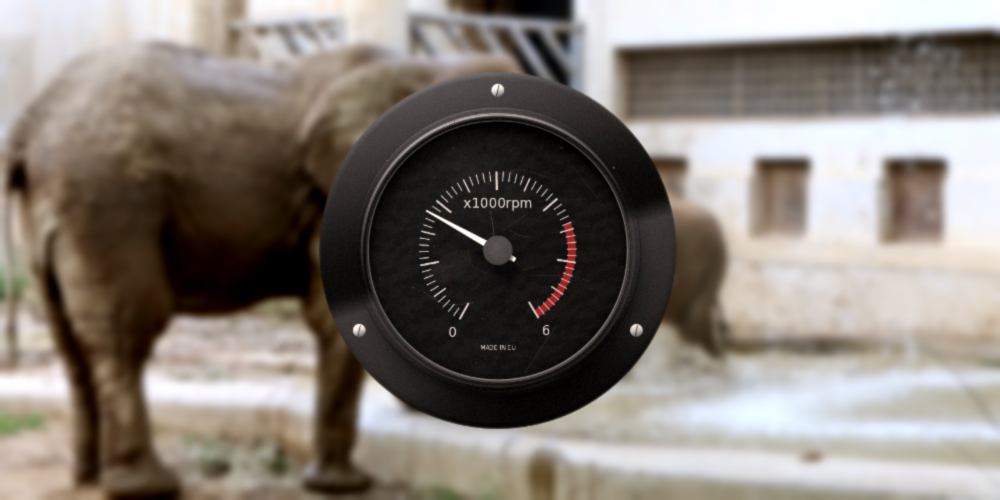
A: 1800 rpm
